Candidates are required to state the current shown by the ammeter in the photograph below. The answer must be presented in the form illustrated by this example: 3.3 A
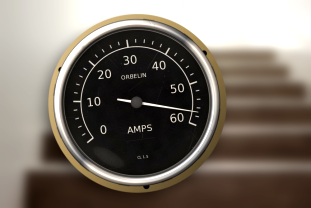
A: 57 A
